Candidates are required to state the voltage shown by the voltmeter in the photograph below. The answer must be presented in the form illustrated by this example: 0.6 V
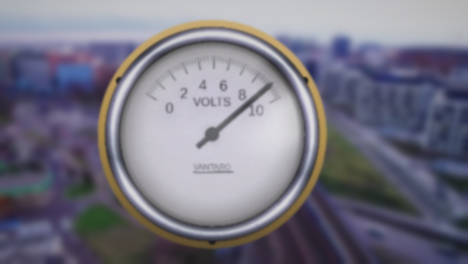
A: 9 V
